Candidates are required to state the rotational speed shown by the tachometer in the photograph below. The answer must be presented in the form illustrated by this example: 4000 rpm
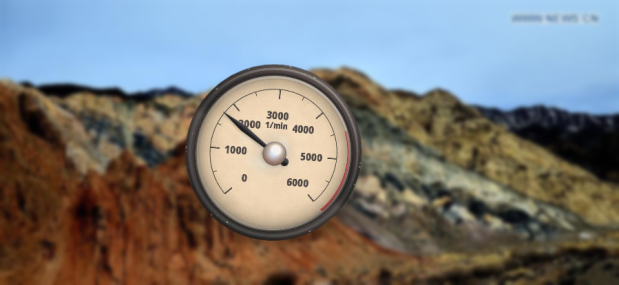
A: 1750 rpm
